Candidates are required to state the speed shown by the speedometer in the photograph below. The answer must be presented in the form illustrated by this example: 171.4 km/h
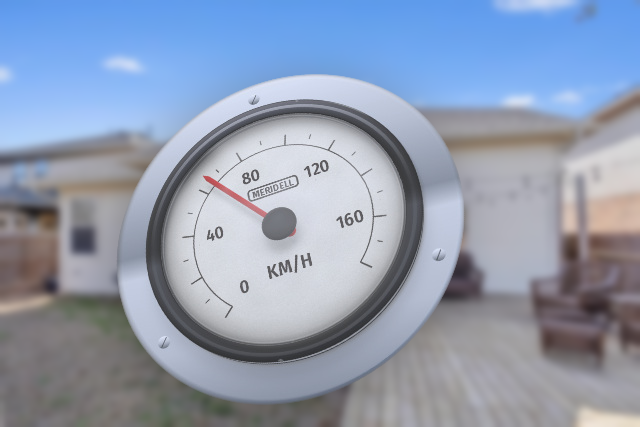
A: 65 km/h
